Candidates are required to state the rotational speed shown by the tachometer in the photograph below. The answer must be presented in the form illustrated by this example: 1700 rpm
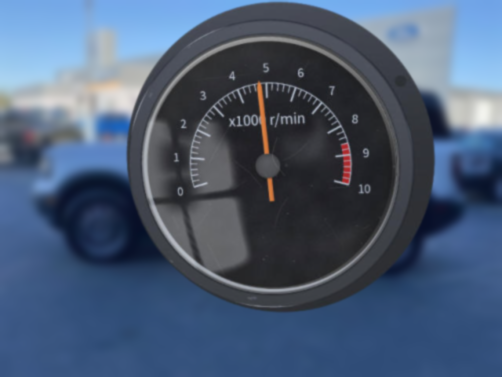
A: 4800 rpm
